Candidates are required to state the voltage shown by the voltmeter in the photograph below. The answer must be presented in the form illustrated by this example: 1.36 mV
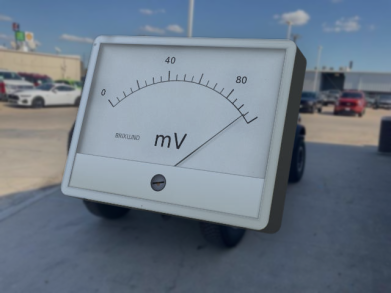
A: 95 mV
